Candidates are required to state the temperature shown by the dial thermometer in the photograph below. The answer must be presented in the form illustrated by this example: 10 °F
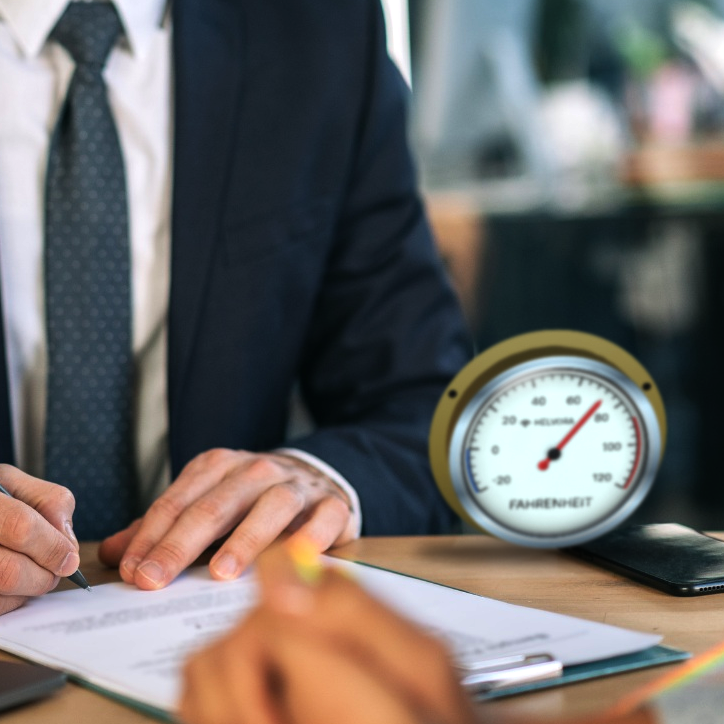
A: 72 °F
